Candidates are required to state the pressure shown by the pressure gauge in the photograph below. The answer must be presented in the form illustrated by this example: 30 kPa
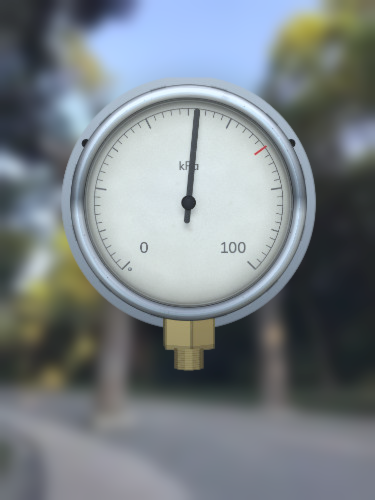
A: 52 kPa
